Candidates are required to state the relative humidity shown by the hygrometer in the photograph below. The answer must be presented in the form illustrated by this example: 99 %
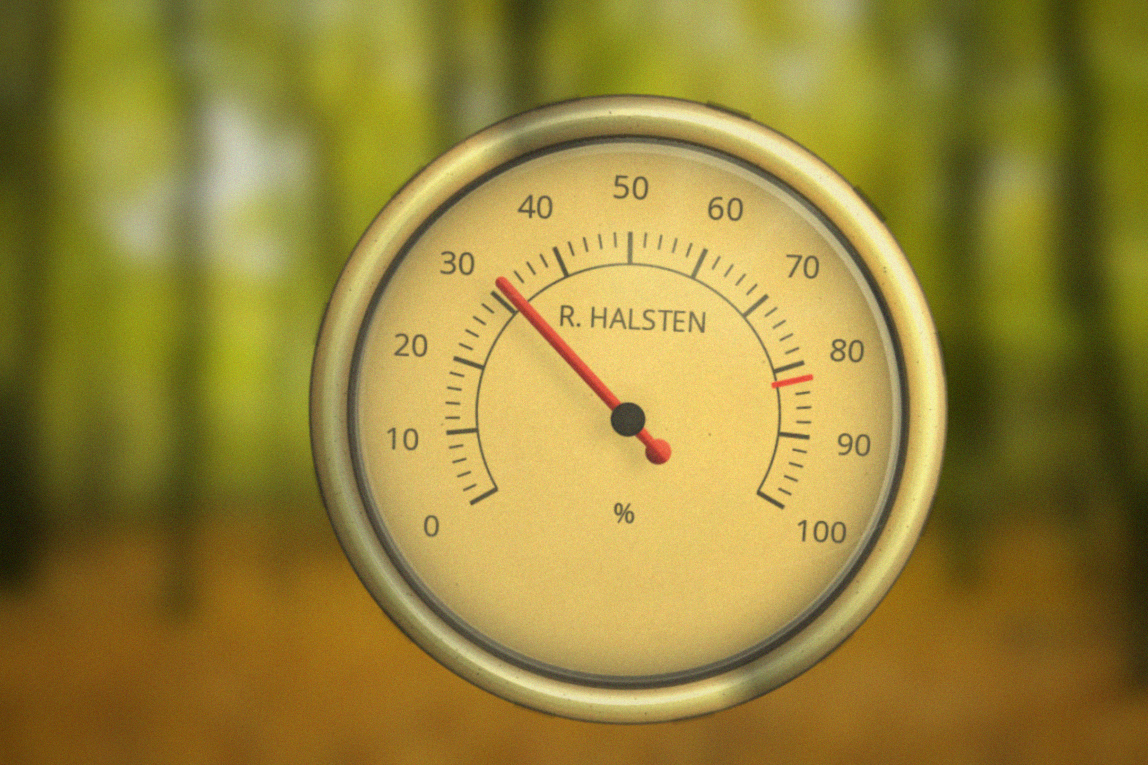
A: 32 %
